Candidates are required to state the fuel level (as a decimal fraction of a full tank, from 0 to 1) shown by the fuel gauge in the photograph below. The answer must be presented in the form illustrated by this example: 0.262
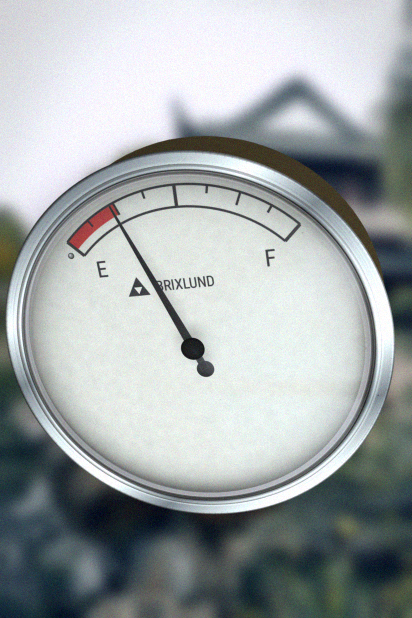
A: 0.25
